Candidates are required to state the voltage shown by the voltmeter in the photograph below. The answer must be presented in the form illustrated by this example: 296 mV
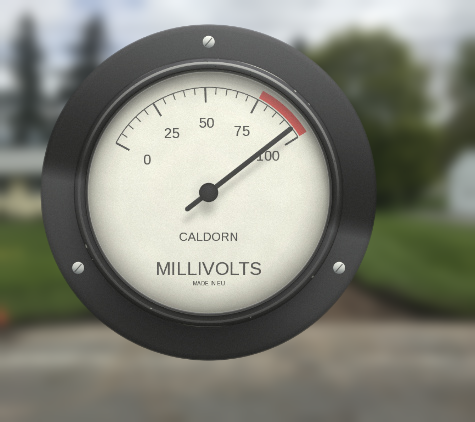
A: 95 mV
